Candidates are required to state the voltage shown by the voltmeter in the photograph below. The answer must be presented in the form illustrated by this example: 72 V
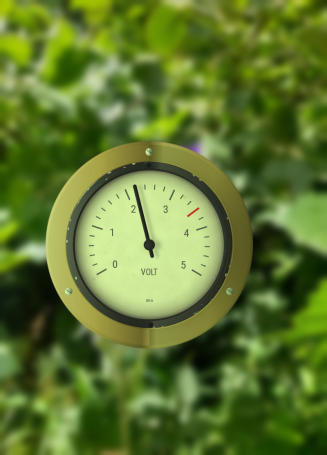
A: 2.2 V
